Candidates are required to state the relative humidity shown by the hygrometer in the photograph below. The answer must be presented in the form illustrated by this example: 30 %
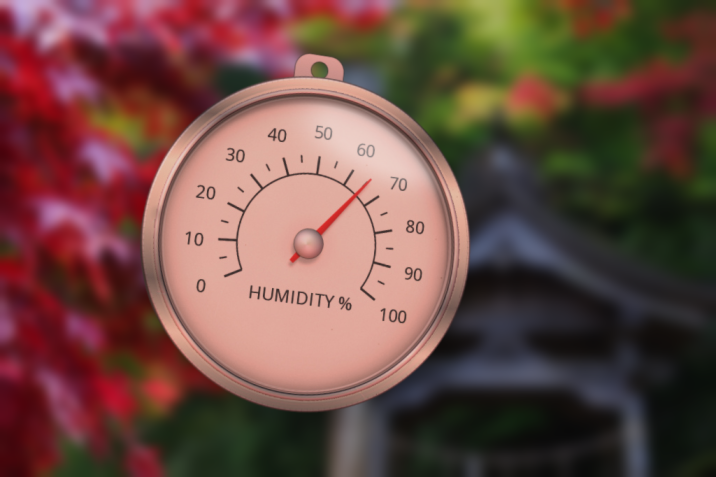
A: 65 %
